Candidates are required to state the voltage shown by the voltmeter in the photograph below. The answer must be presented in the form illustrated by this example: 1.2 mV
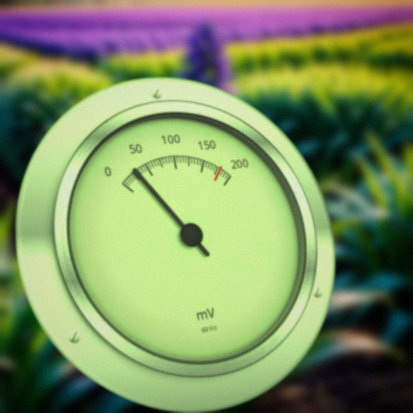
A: 25 mV
